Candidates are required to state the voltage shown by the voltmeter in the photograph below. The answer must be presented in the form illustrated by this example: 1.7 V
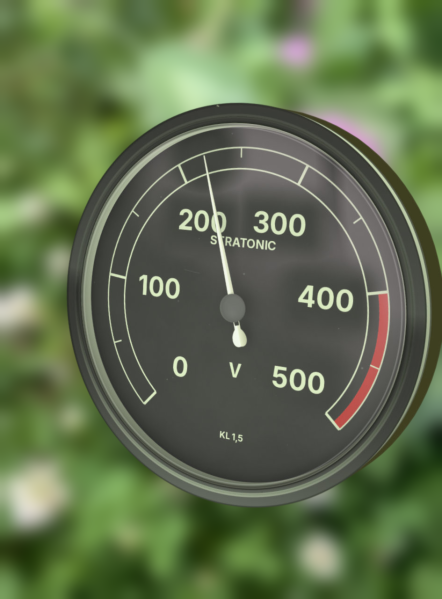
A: 225 V
